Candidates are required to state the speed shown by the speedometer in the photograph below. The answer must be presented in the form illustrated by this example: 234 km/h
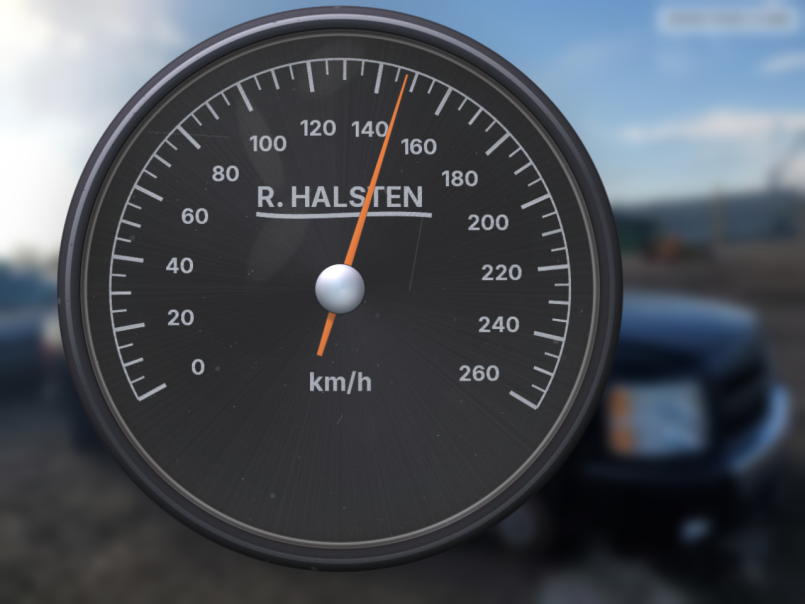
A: 147.5 km/h
